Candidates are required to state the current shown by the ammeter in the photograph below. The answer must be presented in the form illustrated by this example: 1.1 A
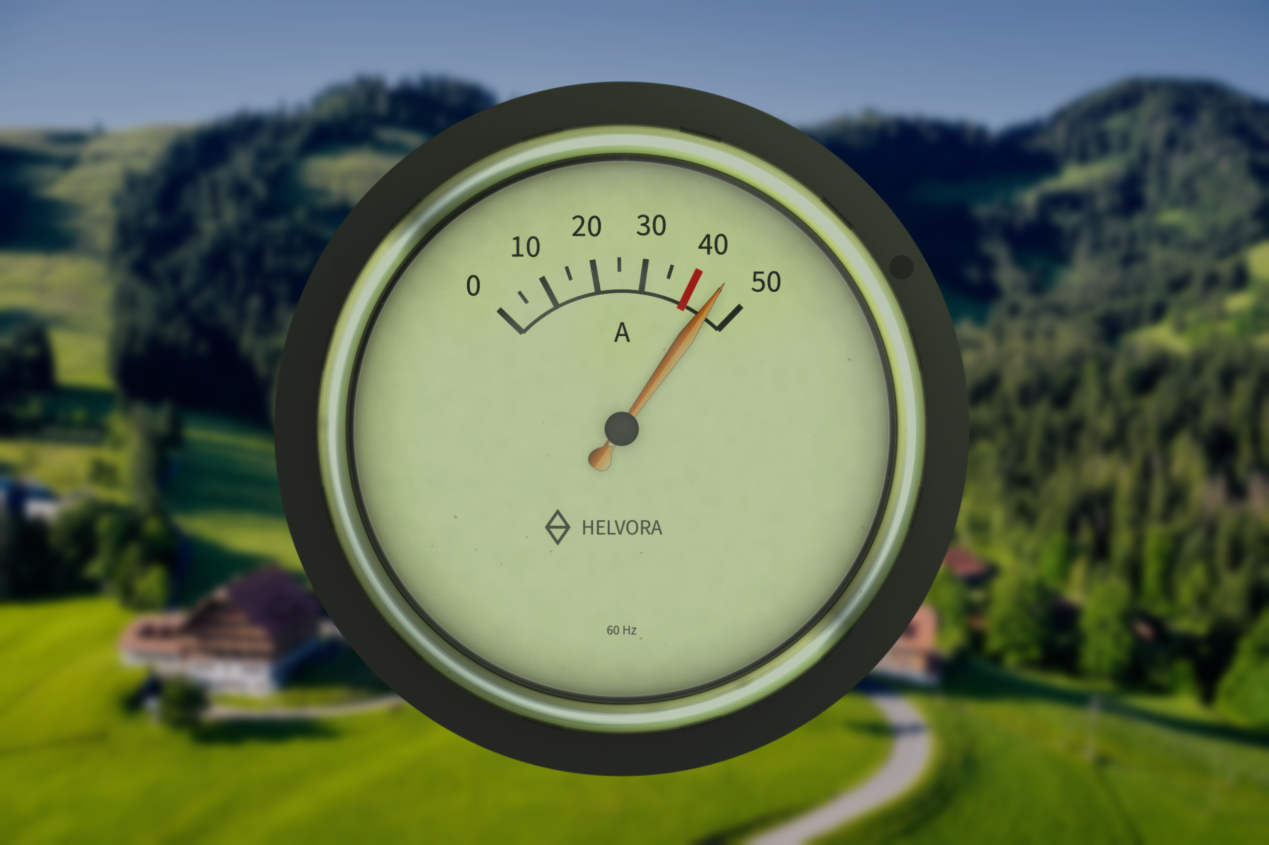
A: 45 A
